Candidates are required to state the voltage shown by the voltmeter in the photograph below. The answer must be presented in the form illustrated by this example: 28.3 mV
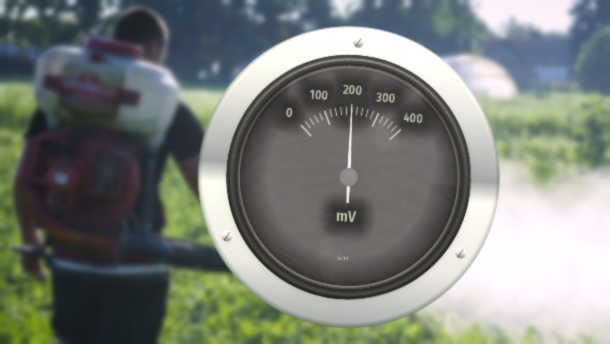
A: 200 mV
